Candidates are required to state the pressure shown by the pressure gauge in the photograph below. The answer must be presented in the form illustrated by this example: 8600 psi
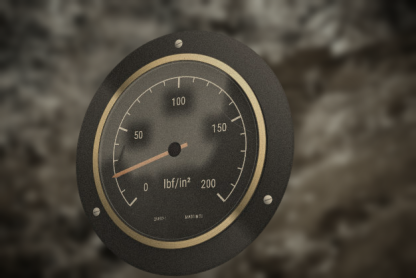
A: 20 psi
